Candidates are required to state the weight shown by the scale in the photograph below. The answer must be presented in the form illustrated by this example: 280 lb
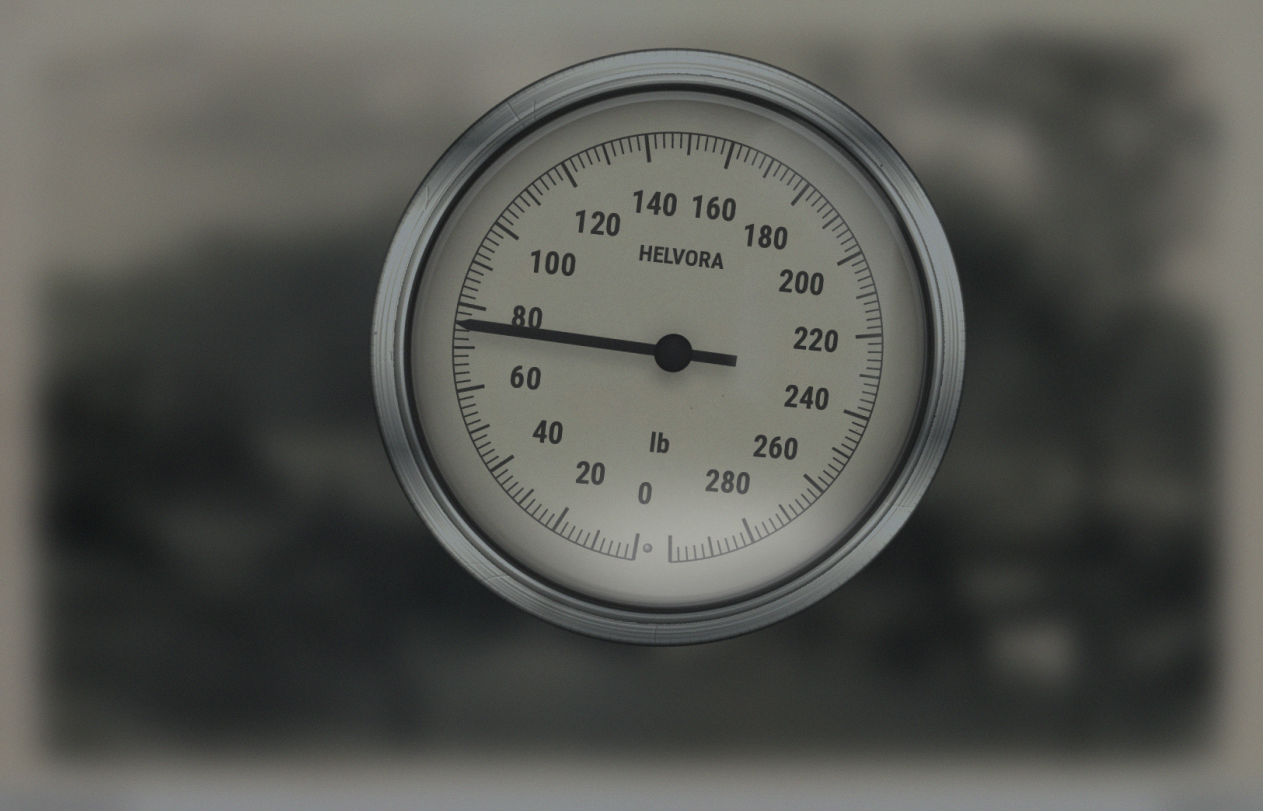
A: 76 lb
